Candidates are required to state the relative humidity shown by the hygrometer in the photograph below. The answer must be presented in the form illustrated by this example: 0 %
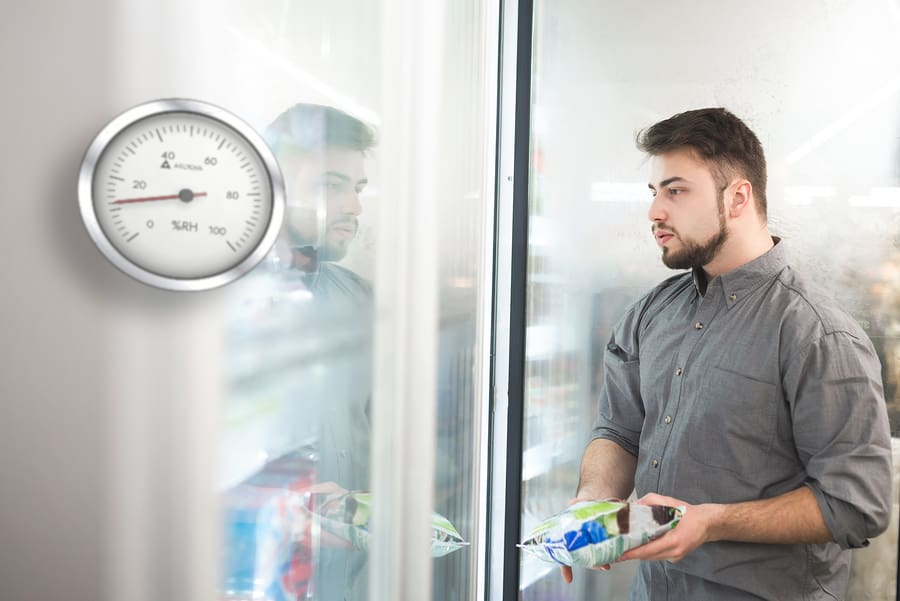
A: 12 %
